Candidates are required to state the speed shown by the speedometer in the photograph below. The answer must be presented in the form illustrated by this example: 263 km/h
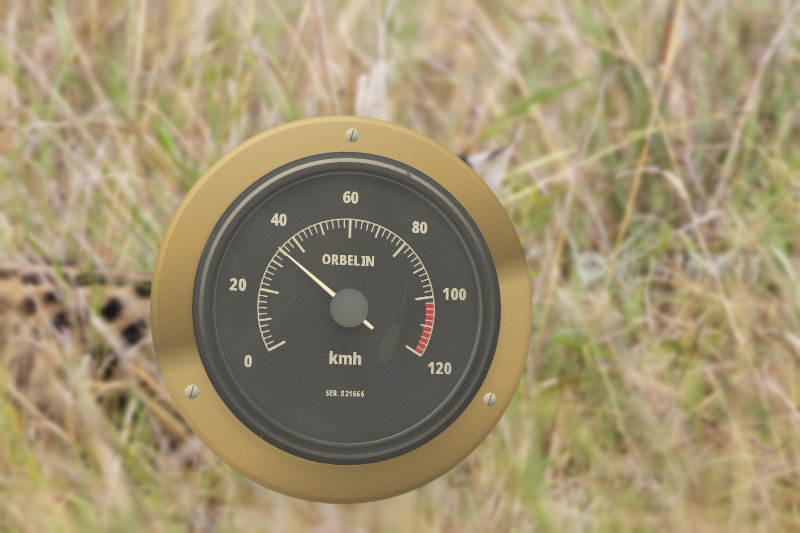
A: 34 km/h
